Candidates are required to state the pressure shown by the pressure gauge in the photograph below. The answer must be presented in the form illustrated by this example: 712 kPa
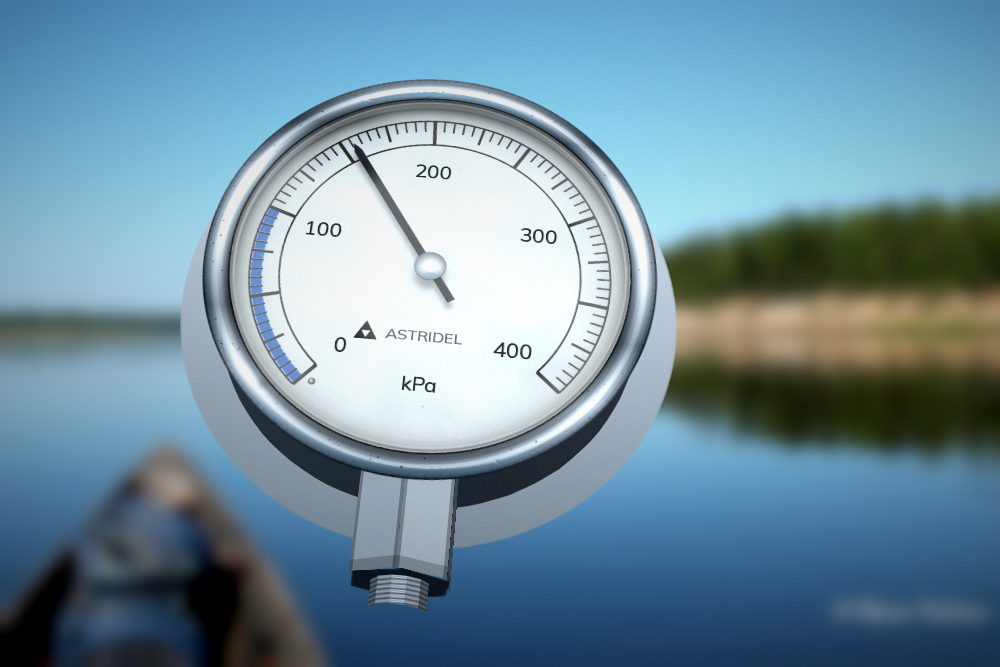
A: 155 kPa
